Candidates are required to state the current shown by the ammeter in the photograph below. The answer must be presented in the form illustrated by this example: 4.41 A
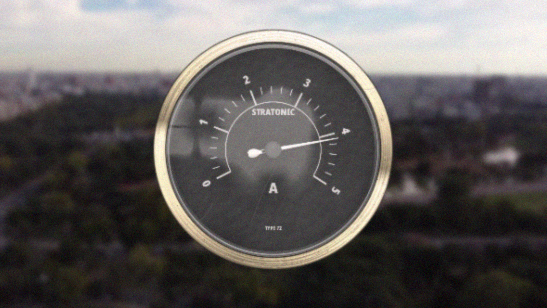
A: 4.1 A
